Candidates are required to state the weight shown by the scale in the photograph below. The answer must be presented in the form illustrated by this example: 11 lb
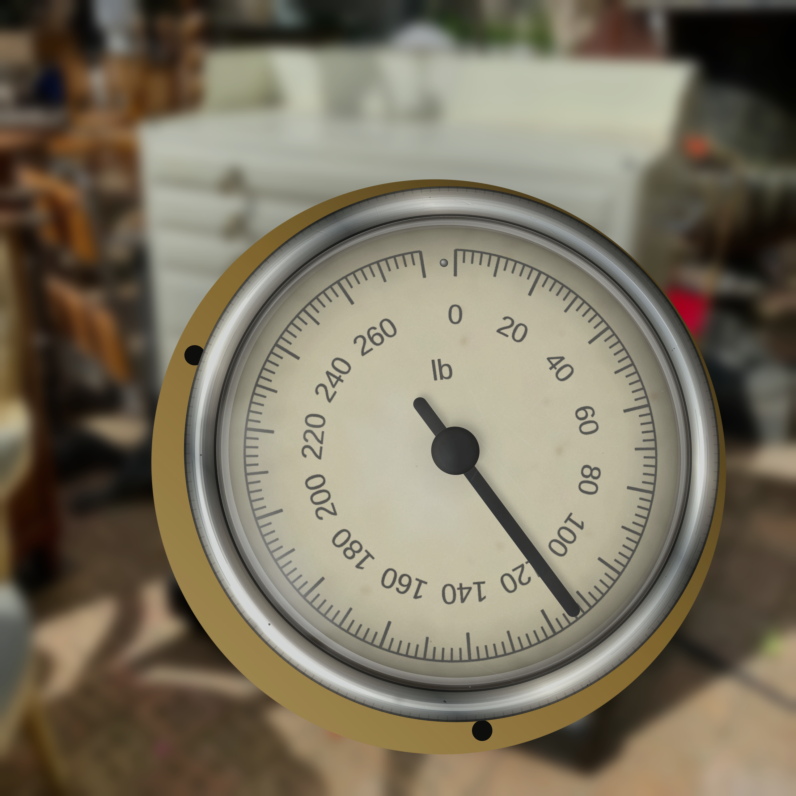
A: 114 lb
